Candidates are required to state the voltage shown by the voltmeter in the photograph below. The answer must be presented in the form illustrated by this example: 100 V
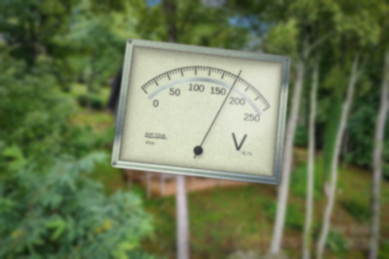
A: 175 V
